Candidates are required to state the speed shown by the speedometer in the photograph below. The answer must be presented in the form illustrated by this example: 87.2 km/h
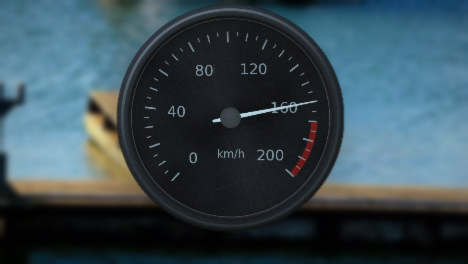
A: 160 km/h
